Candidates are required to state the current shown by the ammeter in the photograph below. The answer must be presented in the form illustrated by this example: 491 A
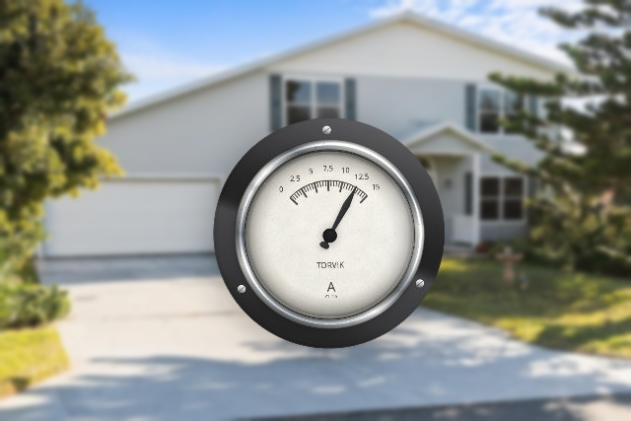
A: 12.5 A
